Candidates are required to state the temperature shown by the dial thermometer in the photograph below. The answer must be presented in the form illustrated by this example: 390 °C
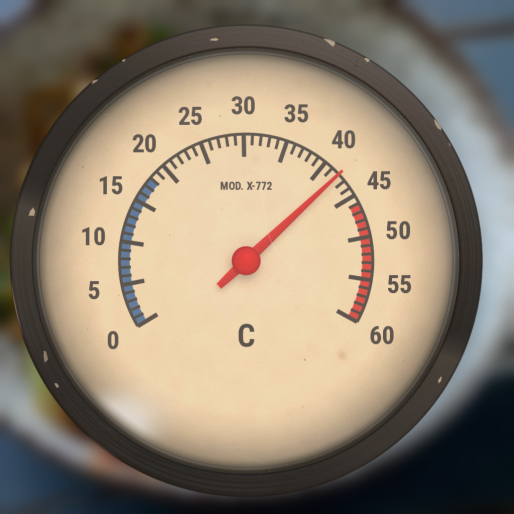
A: 42 °C
